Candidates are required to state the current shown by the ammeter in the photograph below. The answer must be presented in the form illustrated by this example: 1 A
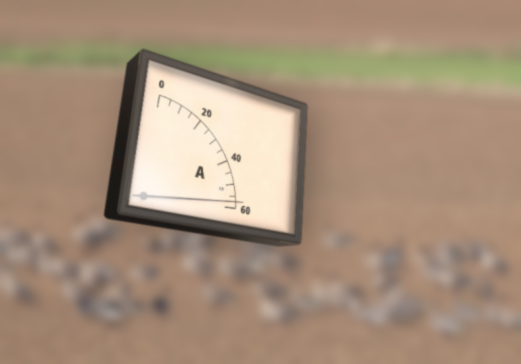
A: 57.5 A
